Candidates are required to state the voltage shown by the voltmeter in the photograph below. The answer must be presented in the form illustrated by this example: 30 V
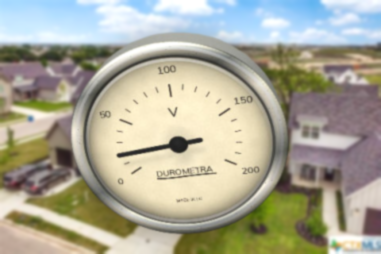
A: 20 V
